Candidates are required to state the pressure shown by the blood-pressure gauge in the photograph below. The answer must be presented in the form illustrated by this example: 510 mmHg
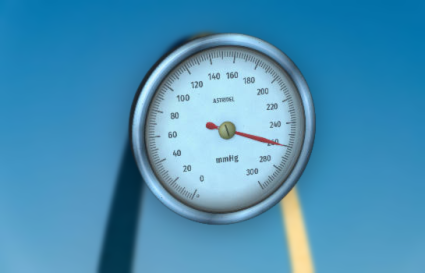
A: 260 mmHg
